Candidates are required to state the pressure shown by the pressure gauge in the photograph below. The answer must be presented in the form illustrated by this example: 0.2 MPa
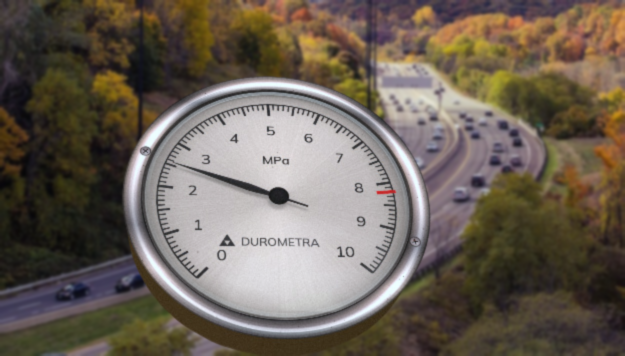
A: 2.5 MPa
